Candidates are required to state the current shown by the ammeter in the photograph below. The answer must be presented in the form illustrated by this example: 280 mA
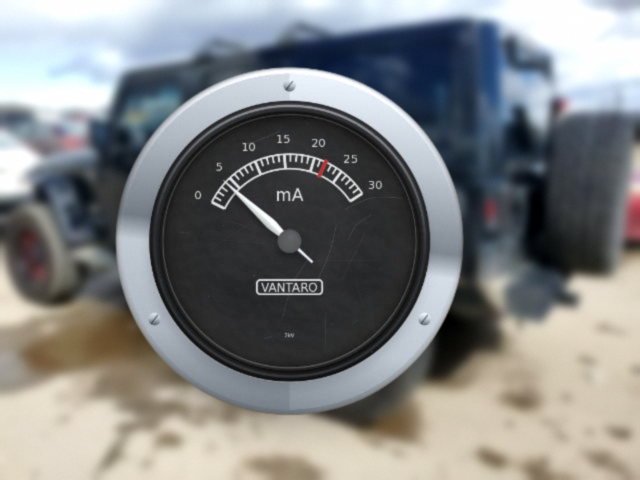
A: 4 mA
